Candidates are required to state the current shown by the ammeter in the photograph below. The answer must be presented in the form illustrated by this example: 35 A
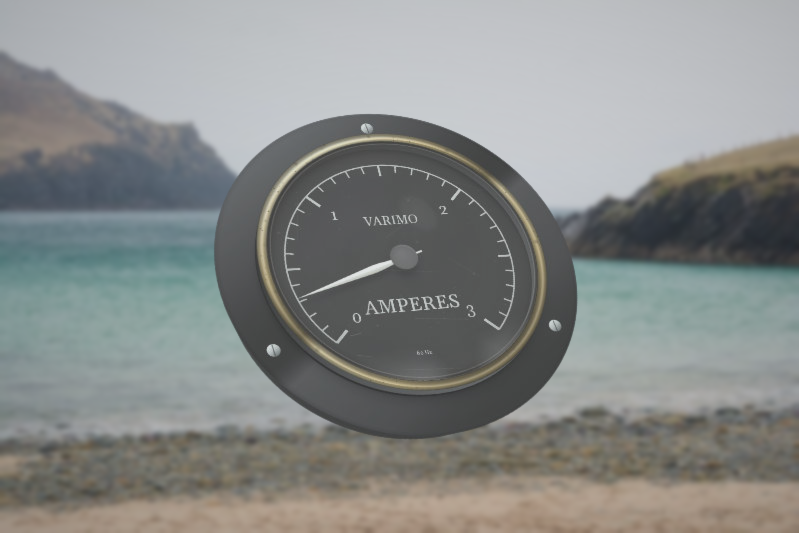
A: 0.3 A
